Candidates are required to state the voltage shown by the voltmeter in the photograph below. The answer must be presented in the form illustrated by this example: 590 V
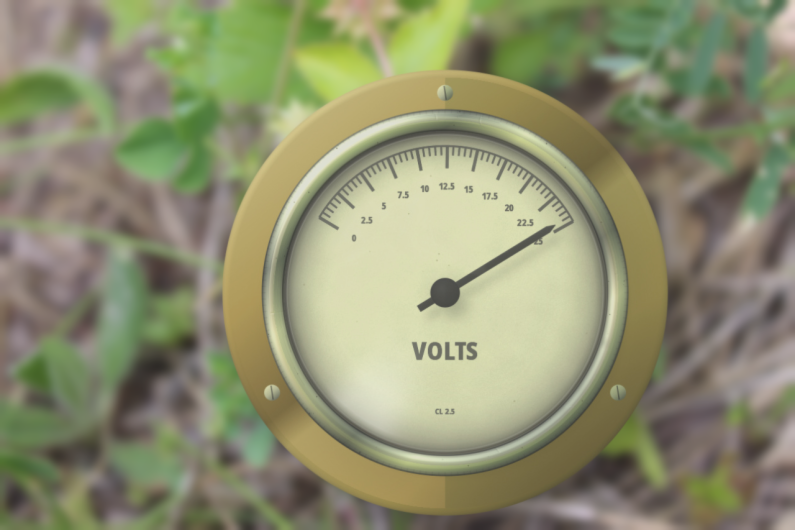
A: 24.5 V
